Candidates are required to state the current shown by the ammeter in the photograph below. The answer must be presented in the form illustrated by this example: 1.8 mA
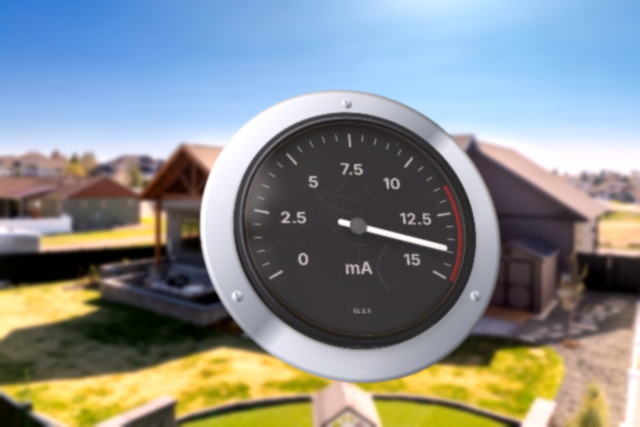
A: 14 mA
